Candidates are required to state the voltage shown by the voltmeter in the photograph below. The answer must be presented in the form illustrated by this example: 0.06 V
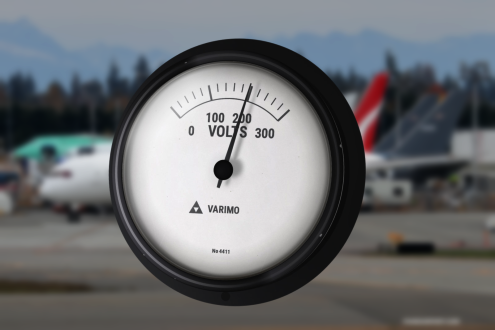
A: 200 V
